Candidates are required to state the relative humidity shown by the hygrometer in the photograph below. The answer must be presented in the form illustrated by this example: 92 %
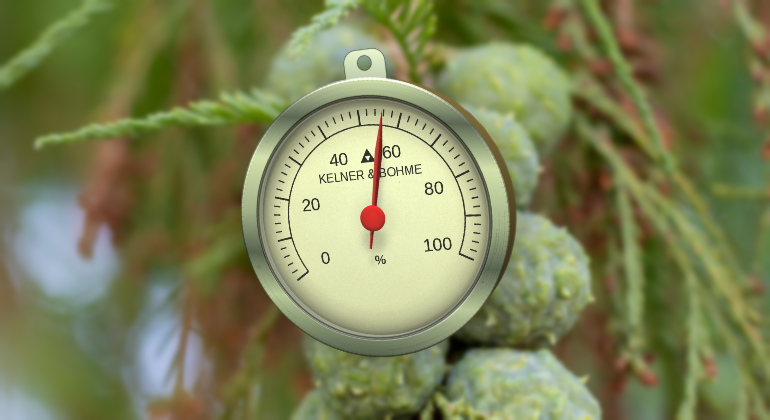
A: 56 %
